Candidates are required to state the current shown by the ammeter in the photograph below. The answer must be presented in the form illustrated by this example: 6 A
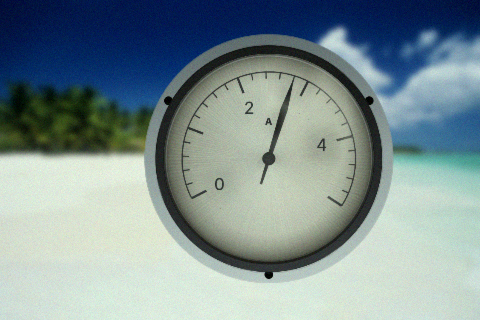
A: 2.8 A
